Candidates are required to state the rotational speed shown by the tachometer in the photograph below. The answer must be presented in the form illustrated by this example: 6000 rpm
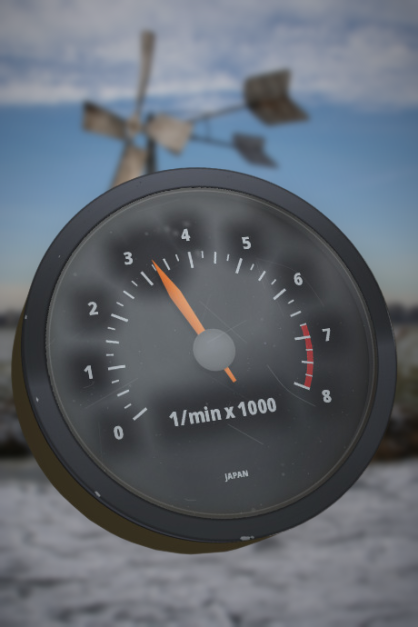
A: 3250 rpm
